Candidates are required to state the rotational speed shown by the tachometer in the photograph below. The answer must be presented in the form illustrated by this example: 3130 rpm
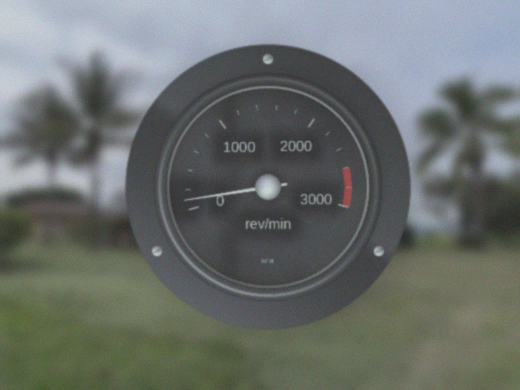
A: 100 rpm
